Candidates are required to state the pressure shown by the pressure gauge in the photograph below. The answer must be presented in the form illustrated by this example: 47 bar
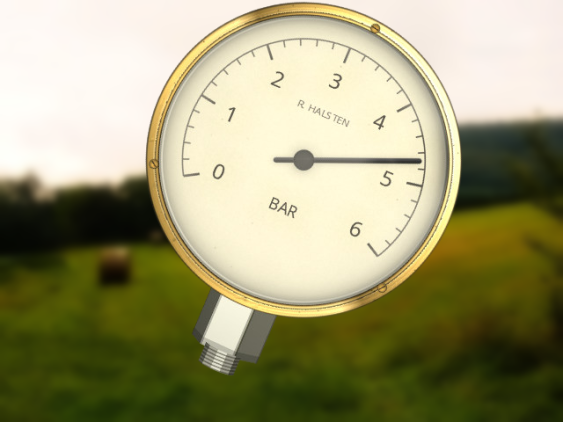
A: 4.7 bar
